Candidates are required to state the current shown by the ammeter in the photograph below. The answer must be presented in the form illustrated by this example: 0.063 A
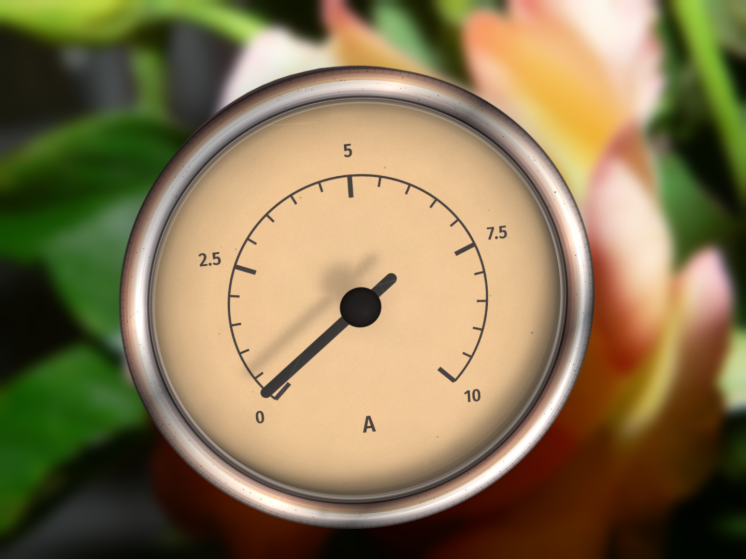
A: 0.25 A
